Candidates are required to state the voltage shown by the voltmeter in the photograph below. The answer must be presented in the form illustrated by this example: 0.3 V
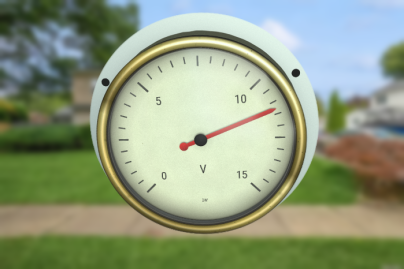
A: 11.25 V
